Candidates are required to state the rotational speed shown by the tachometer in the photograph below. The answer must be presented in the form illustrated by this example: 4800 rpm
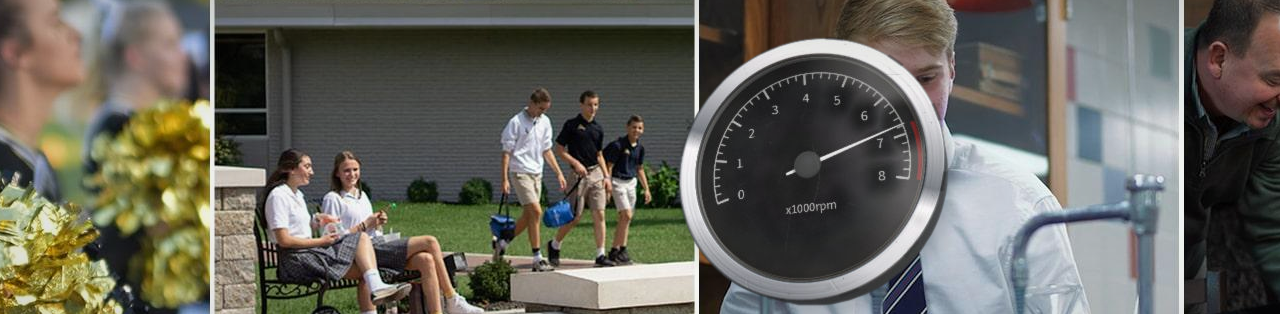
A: 6800 rpm
